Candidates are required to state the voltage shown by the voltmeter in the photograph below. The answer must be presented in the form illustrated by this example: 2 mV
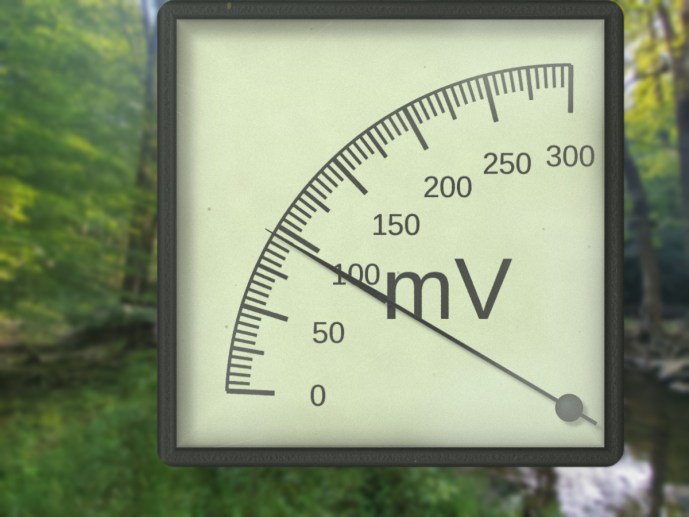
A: 95 mV
